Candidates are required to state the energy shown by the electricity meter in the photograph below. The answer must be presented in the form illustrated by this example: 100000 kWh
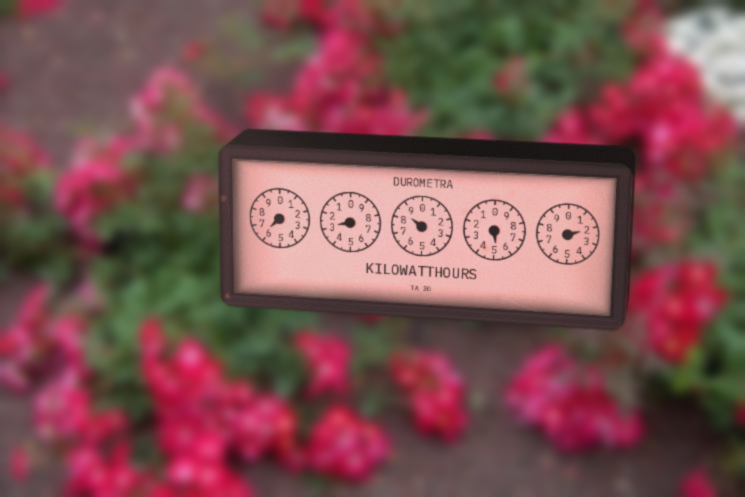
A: 62852 kWh
